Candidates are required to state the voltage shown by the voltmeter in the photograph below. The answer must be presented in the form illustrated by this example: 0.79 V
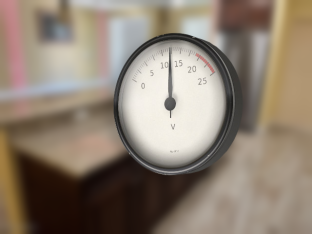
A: 12.5 V
